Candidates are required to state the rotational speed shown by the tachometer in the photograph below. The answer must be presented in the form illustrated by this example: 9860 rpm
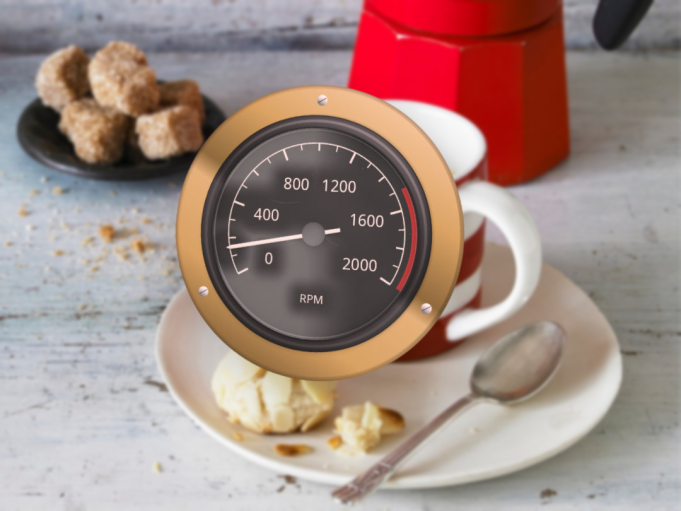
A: 150 rpm
